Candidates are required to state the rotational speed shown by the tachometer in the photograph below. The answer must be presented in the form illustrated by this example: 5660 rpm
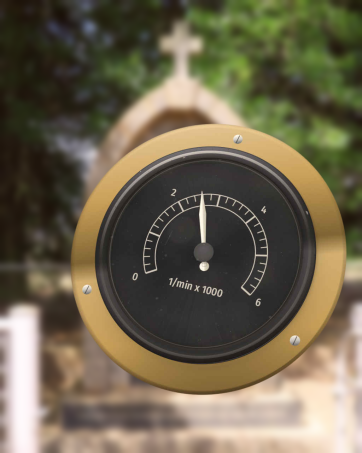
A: 2600 rpm
